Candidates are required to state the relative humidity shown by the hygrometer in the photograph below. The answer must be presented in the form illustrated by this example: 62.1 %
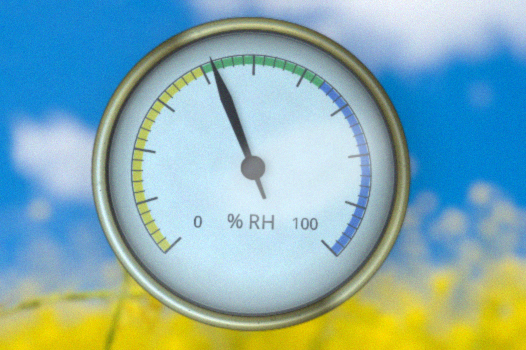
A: 42 %
